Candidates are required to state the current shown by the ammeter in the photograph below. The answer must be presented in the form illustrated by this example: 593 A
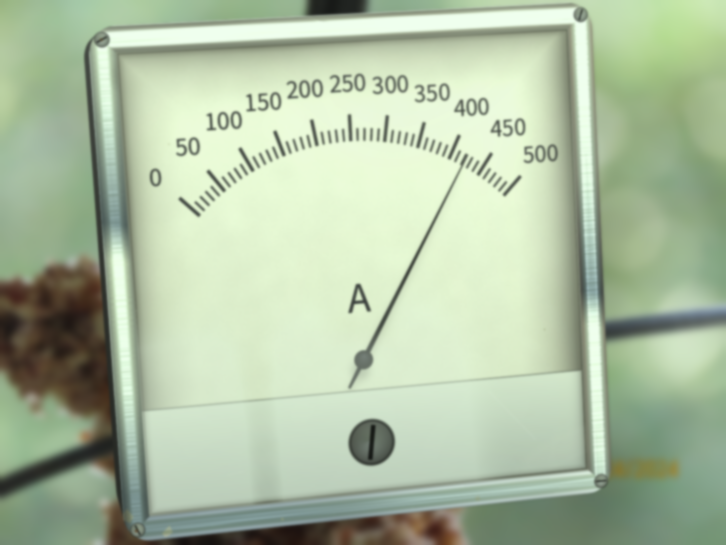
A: 420 A
